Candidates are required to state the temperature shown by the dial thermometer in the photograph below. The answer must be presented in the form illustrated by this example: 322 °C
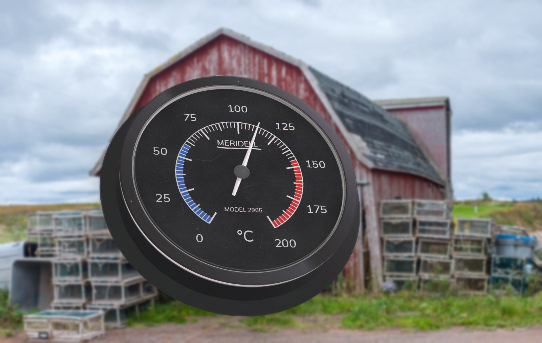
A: 112.5 °C
